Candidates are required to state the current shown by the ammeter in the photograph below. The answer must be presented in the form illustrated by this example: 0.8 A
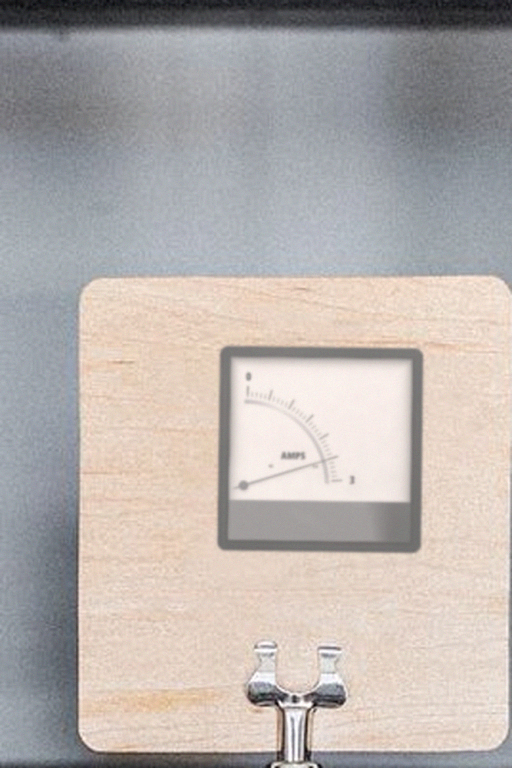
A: 2.5 A
